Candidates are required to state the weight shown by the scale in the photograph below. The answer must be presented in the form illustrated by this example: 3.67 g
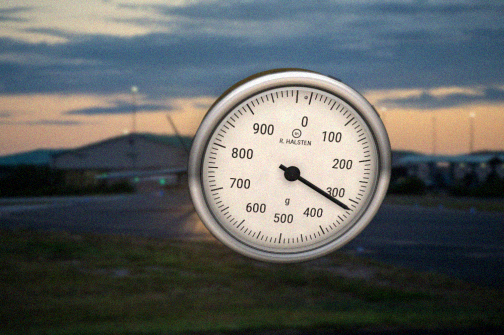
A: 320 g
